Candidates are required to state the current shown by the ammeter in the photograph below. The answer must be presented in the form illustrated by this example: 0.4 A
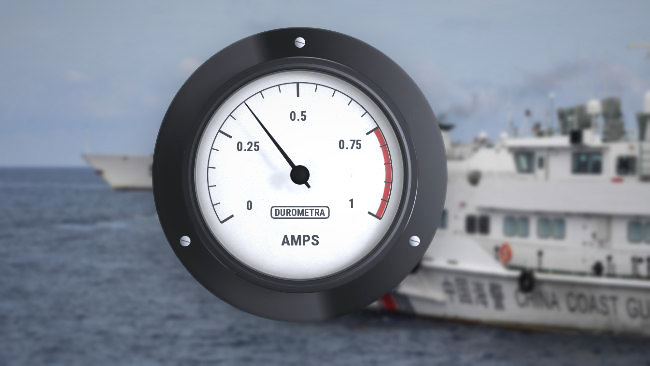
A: 0.35 A
